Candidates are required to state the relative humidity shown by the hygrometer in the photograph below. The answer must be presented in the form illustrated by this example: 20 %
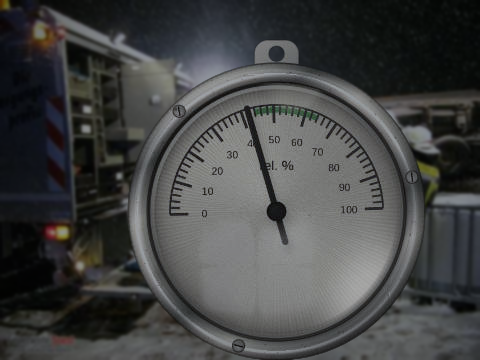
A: 42 %
